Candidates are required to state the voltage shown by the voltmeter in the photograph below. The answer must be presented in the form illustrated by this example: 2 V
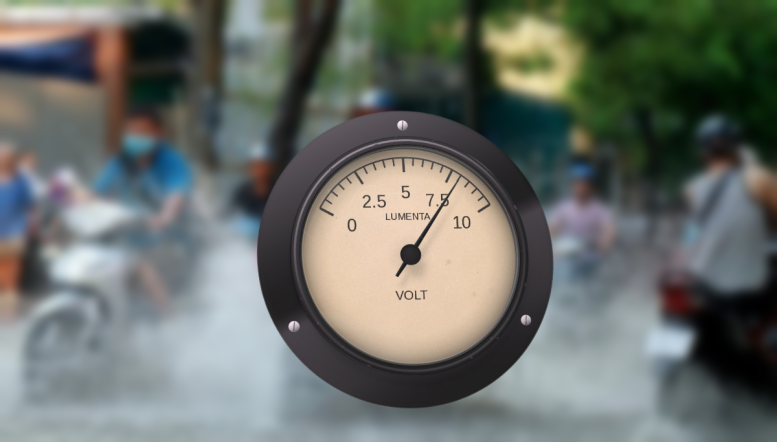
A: 8 V
